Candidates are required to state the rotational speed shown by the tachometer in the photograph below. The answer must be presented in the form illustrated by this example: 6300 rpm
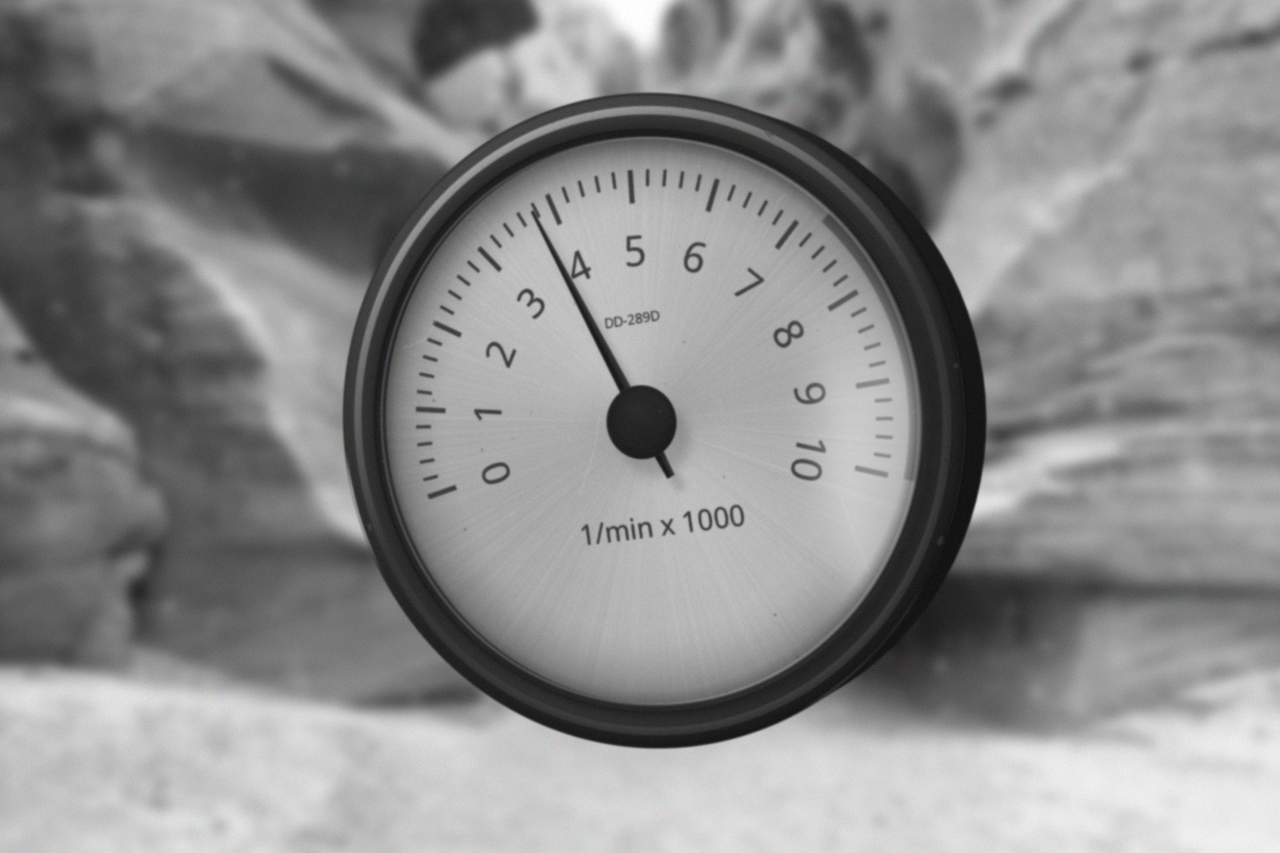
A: 3800 rpm
